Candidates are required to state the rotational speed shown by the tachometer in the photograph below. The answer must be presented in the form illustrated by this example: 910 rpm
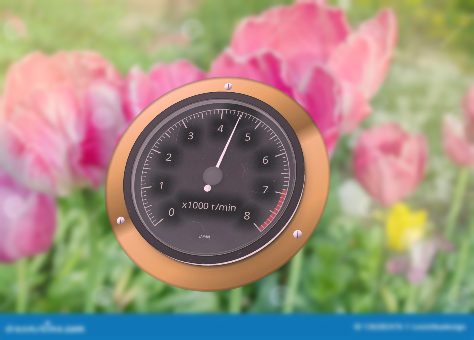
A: 4500 rpm
